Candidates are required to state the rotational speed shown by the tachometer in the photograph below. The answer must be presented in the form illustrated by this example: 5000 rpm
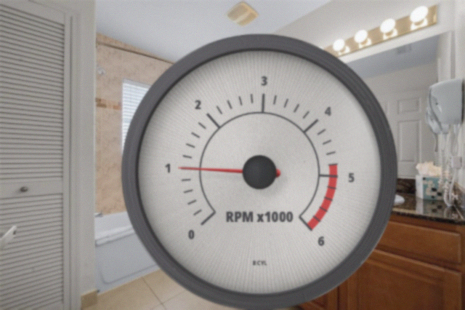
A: 1000 rpm
